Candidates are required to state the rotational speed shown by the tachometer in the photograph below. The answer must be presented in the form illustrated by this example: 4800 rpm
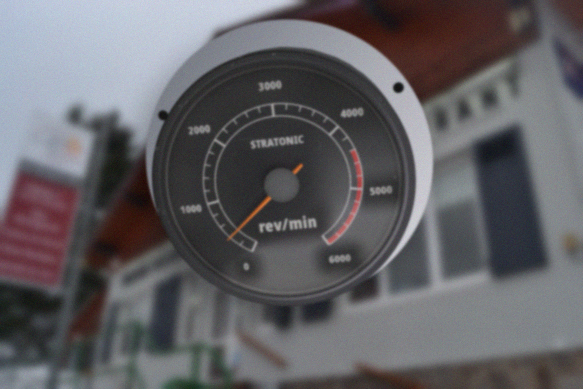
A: 400 rpm
